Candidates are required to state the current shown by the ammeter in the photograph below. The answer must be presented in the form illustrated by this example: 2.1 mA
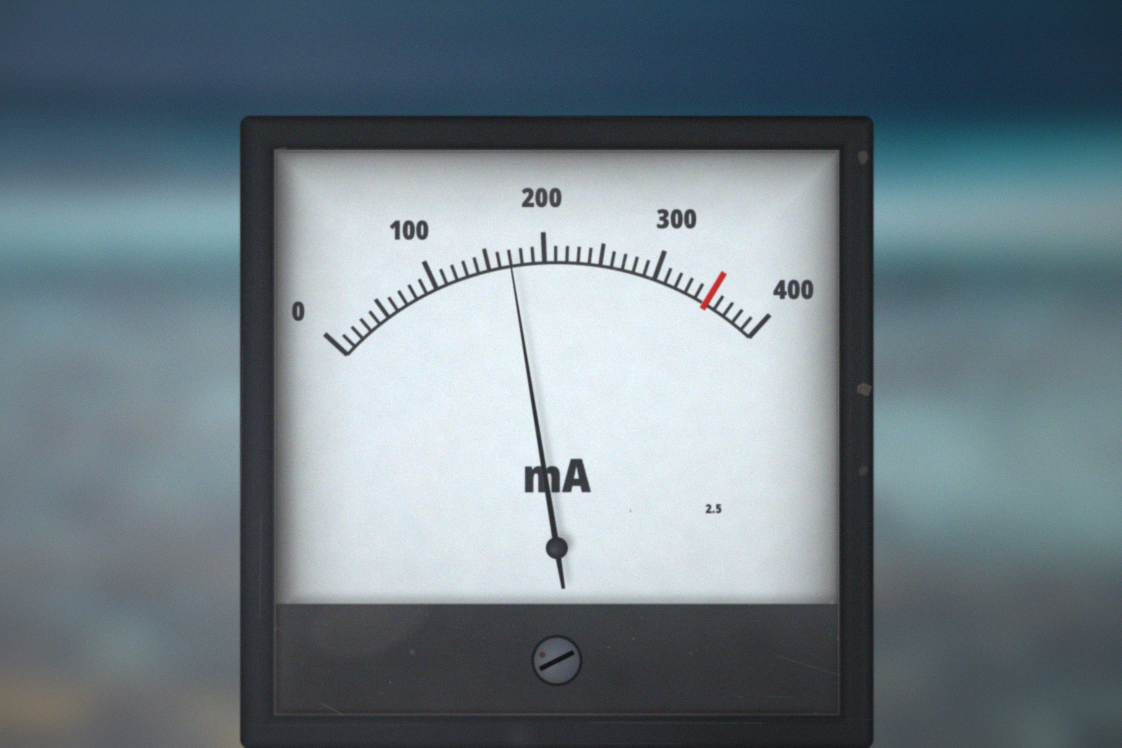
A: 170 mA
